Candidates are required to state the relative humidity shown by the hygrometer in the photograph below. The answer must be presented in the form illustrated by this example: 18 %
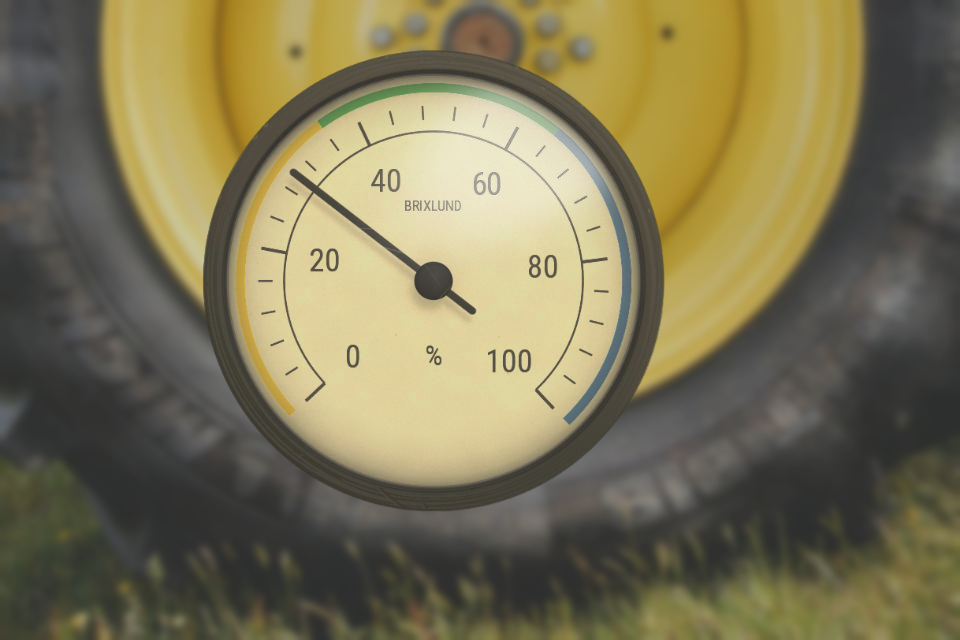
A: 30 %
